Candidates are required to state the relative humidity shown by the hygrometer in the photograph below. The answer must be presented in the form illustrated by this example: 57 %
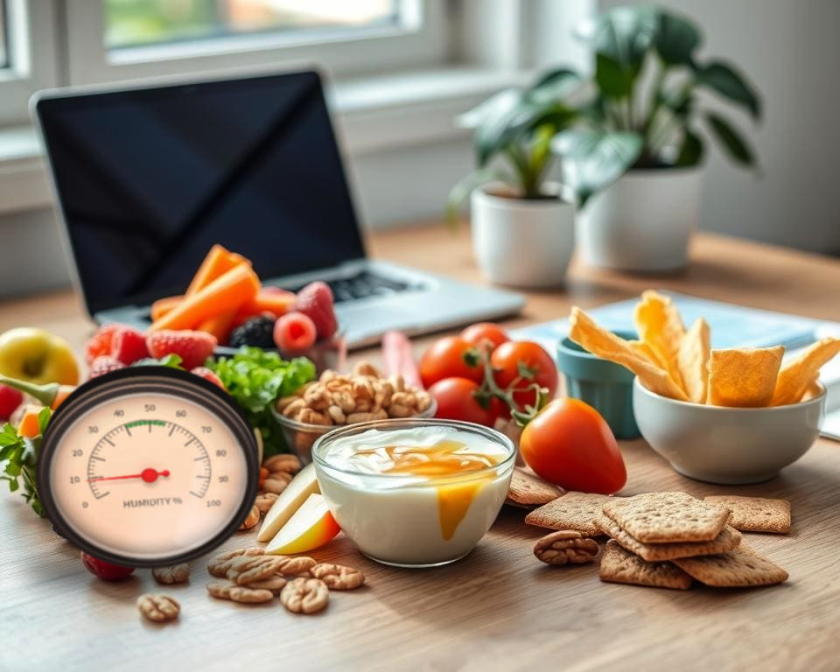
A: 10 %
